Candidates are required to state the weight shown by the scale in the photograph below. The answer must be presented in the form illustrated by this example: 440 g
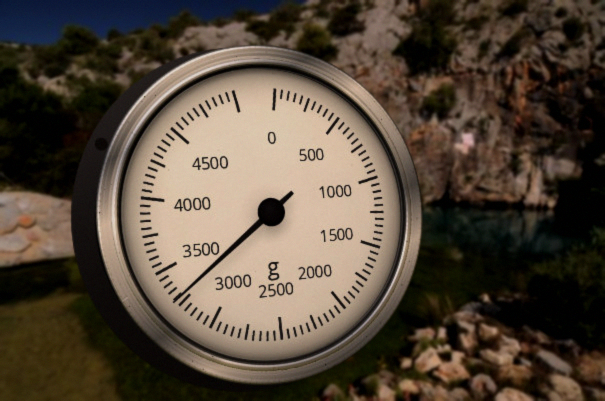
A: 3300 g
